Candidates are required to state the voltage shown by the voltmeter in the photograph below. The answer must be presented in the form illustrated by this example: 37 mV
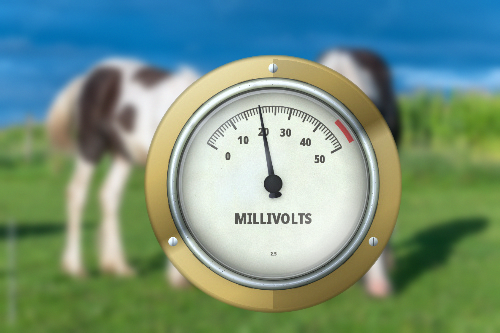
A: 20 mV
